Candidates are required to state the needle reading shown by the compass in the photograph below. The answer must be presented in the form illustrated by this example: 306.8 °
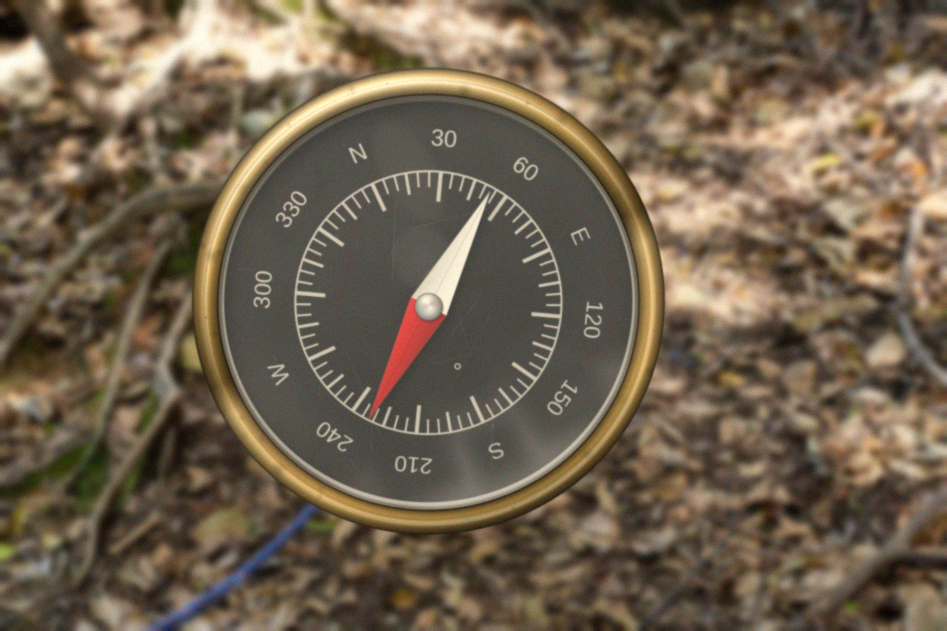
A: 232.5 °
